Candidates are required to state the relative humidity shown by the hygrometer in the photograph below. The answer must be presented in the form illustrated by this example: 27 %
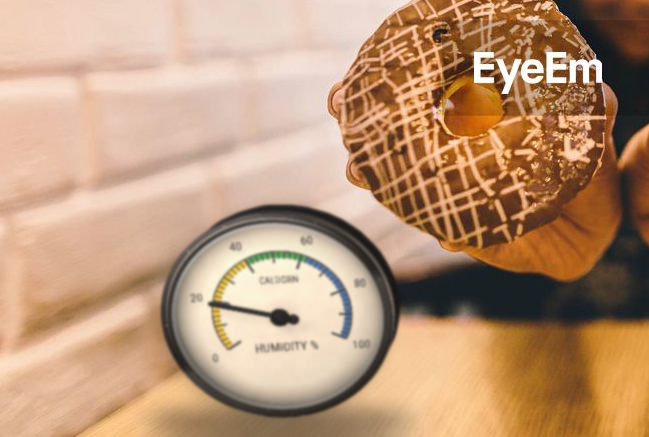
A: 20 %
